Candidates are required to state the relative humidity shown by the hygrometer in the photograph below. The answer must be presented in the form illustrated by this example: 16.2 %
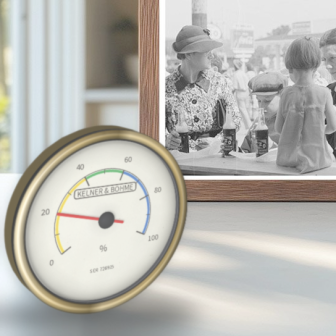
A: 20 %
